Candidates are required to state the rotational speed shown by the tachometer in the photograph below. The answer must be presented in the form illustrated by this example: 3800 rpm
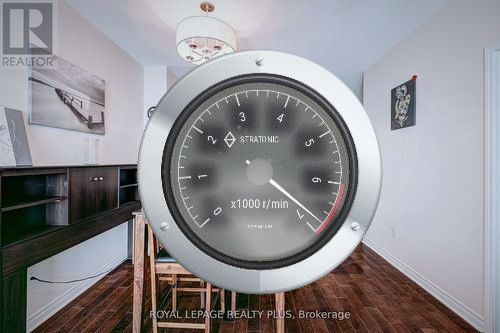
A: 6800 rpm
